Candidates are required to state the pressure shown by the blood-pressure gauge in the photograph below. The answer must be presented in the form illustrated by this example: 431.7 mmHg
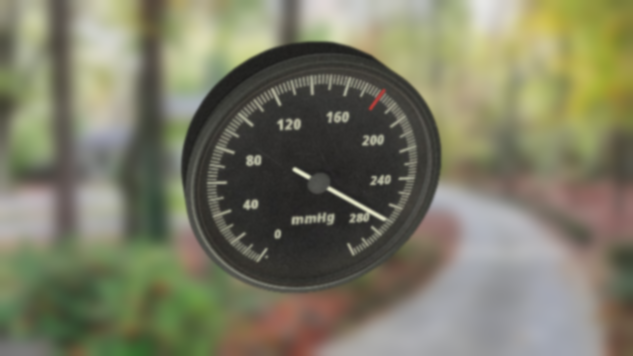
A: 270 mmHg
